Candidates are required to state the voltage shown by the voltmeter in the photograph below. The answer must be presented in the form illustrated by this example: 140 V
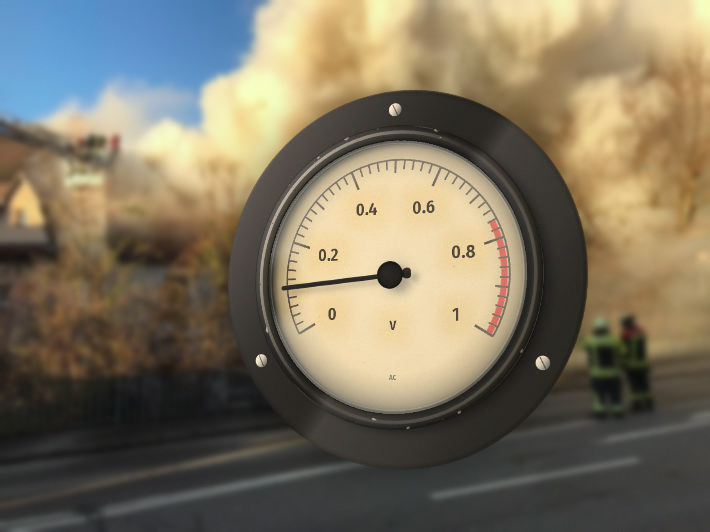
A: 0.1 V
